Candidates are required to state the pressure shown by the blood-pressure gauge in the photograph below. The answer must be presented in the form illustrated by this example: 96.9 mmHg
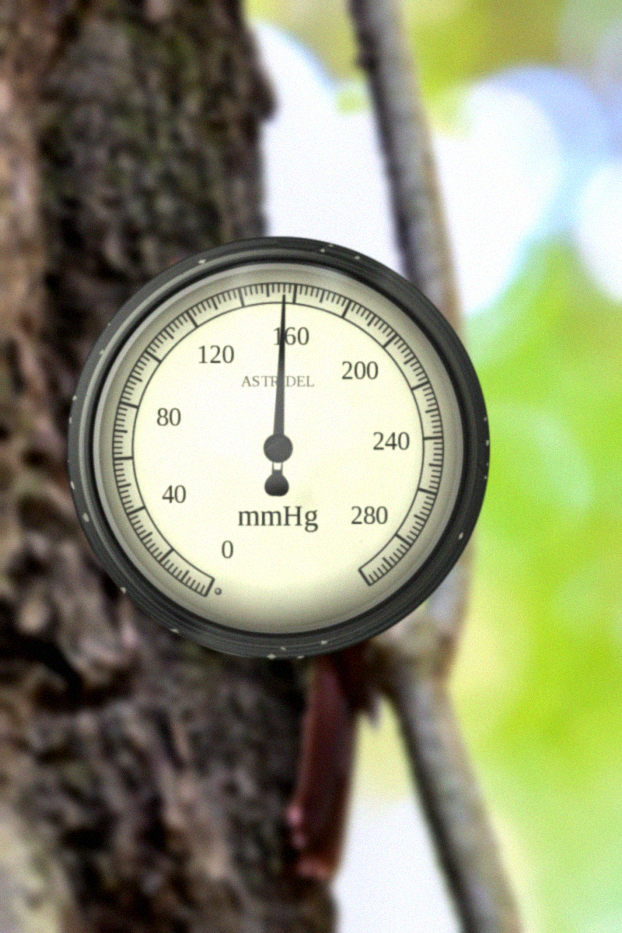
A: 156 mmHg
